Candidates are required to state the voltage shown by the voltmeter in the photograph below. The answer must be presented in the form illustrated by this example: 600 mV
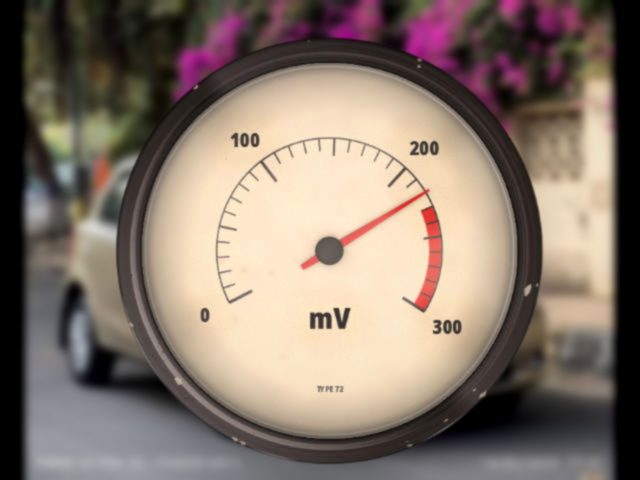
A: 220 mV
